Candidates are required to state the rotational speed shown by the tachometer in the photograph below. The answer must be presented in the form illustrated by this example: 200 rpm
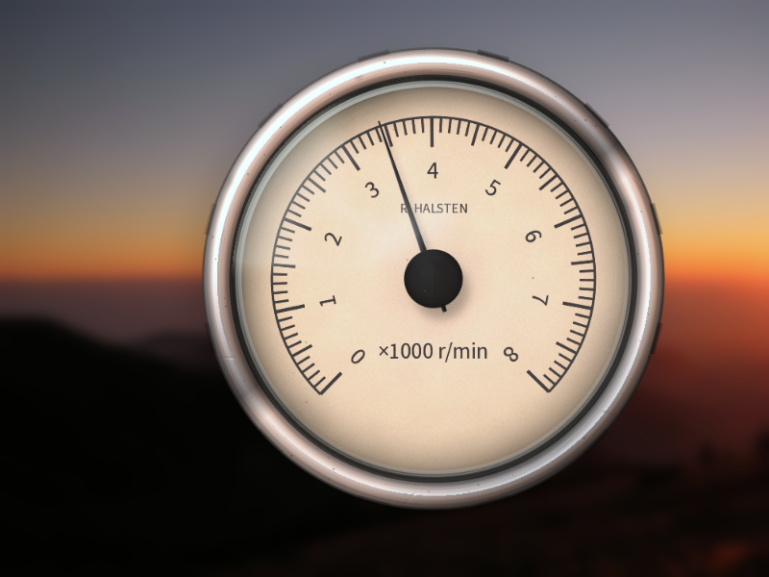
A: 3450 rpm
